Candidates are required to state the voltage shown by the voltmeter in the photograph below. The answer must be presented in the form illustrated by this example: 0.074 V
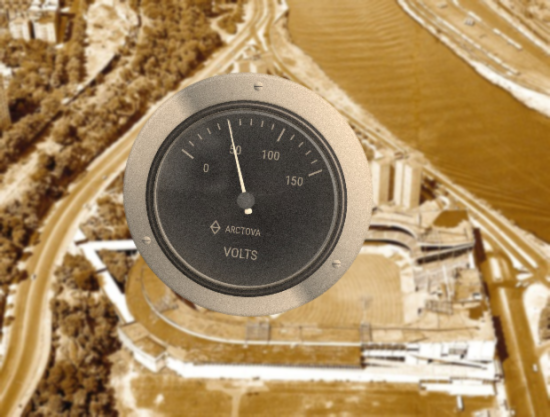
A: 50 V
